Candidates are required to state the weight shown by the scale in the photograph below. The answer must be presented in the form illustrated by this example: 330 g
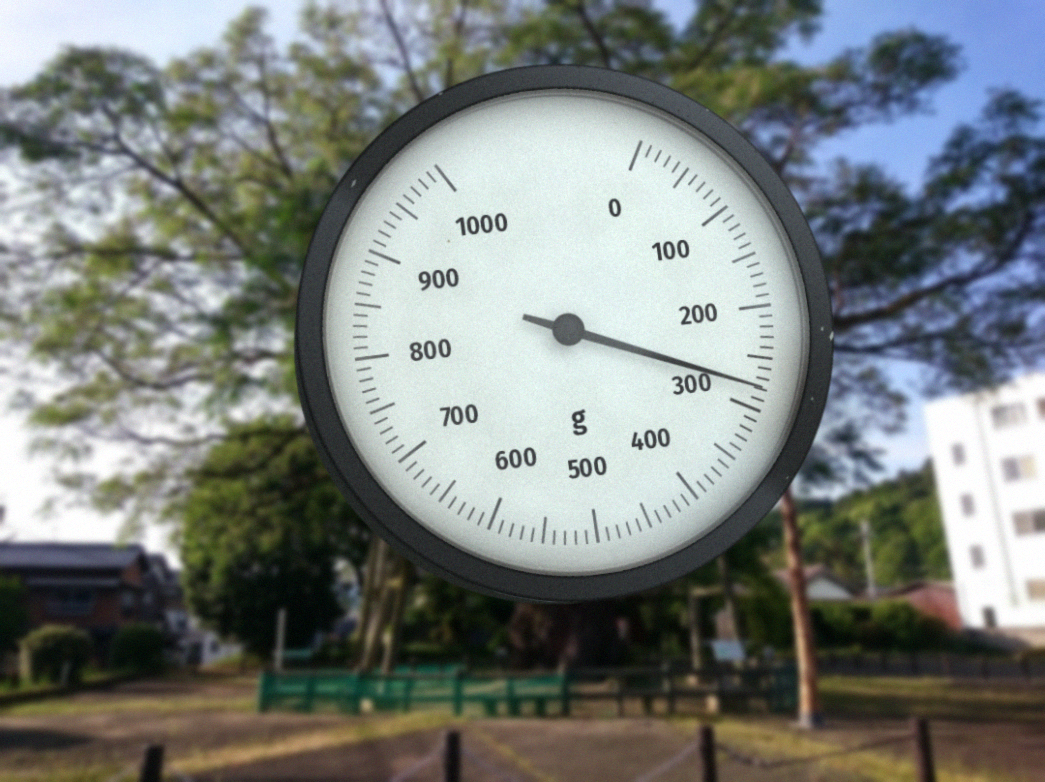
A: 280 g
